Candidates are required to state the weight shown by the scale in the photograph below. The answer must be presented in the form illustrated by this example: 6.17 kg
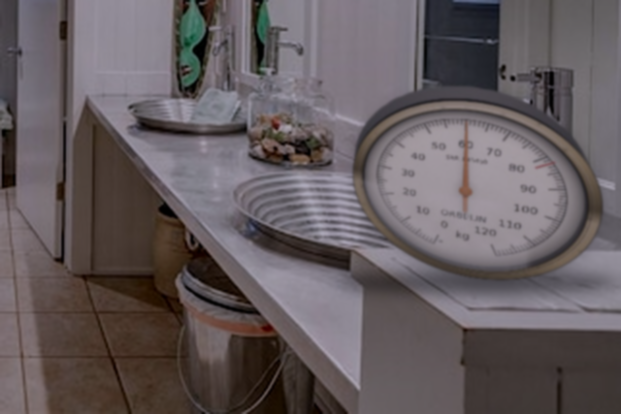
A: 60 kg
